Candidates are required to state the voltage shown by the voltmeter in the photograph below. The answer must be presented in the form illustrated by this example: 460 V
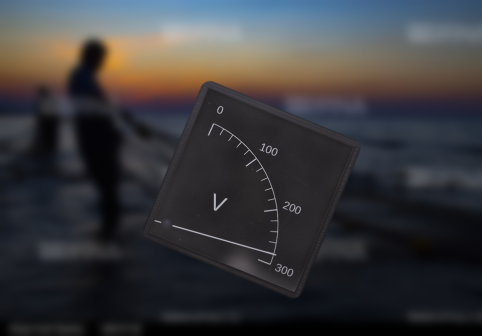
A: 280 V
